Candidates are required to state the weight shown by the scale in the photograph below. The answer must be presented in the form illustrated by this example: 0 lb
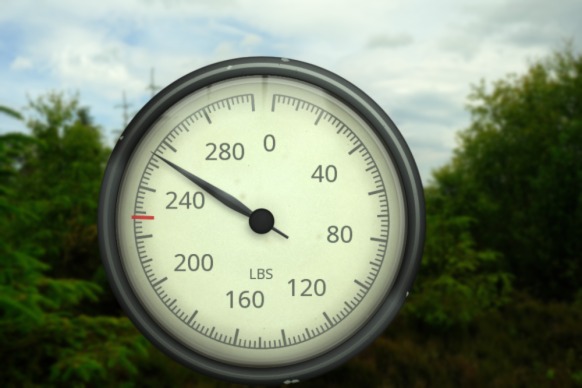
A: 254 lb
